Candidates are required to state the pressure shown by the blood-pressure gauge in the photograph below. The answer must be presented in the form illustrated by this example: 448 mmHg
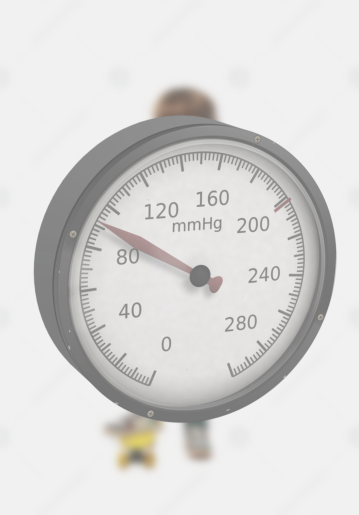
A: 92 mmHg
